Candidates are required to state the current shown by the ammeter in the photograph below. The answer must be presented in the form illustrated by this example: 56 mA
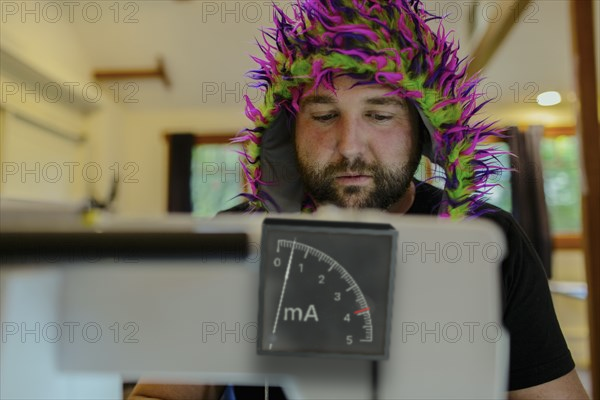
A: 0.5 mA
